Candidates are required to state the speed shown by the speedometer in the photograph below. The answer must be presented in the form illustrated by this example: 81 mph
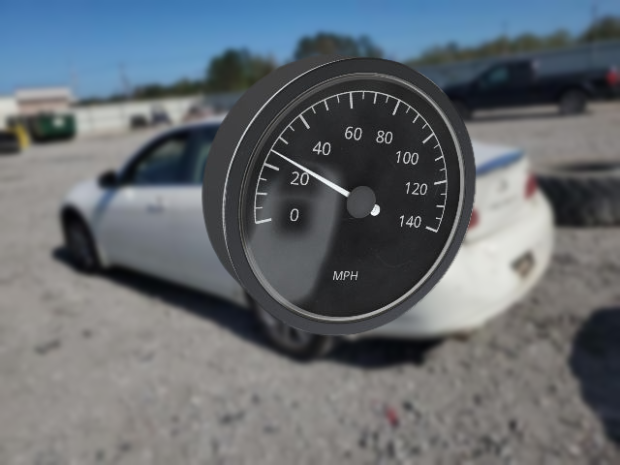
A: 25 mph
